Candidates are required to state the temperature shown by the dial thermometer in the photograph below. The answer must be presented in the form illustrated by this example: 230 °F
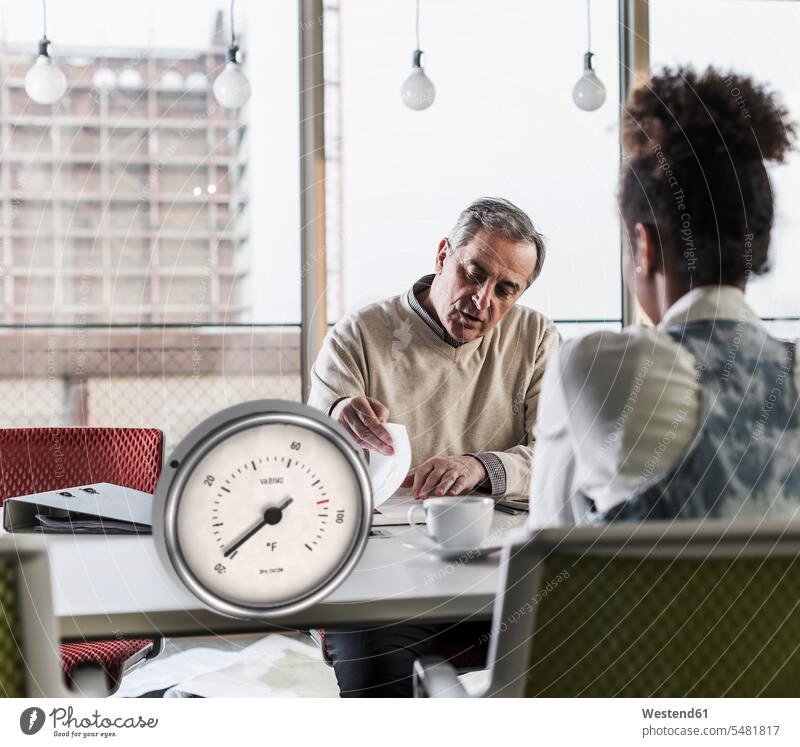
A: -16 °F
